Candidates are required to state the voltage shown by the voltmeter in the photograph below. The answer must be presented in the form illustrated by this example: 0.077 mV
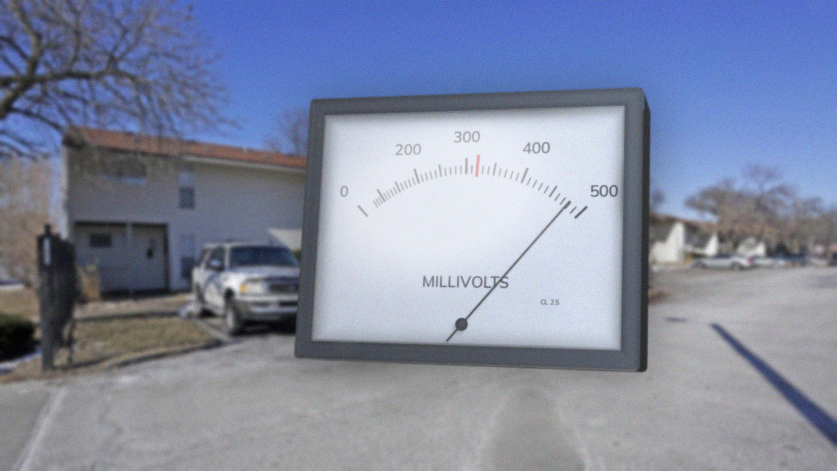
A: 480 mV
